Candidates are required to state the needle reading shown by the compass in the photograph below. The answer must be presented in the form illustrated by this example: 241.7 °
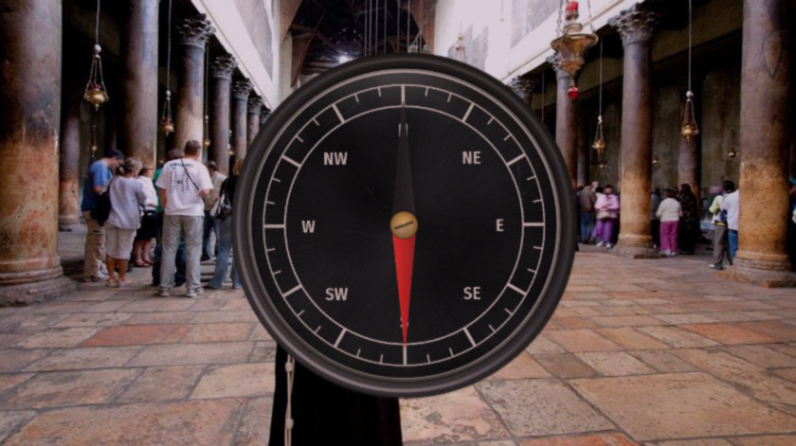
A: 180 °
